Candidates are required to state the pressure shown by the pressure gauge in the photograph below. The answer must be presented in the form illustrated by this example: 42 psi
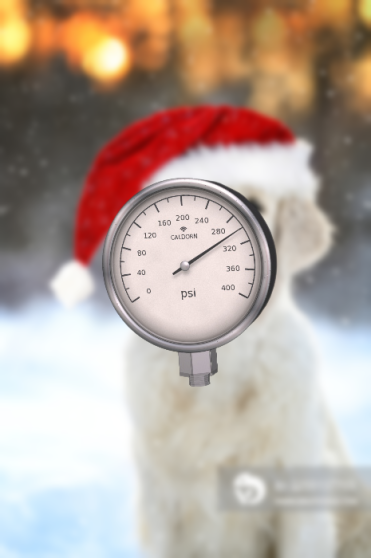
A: 300 psi
